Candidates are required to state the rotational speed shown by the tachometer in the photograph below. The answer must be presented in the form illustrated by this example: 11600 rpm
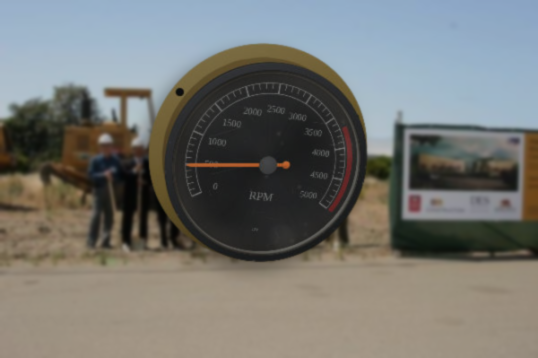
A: 500 rpm
